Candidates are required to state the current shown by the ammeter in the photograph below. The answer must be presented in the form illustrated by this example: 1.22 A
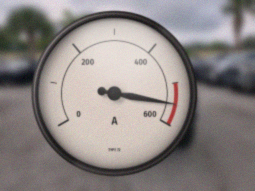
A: 550 A
